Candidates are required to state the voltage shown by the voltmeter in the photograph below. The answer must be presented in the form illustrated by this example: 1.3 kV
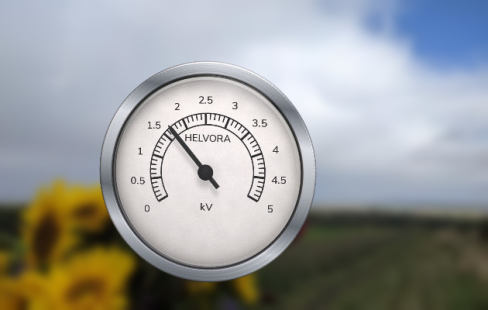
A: 1.7 kV
